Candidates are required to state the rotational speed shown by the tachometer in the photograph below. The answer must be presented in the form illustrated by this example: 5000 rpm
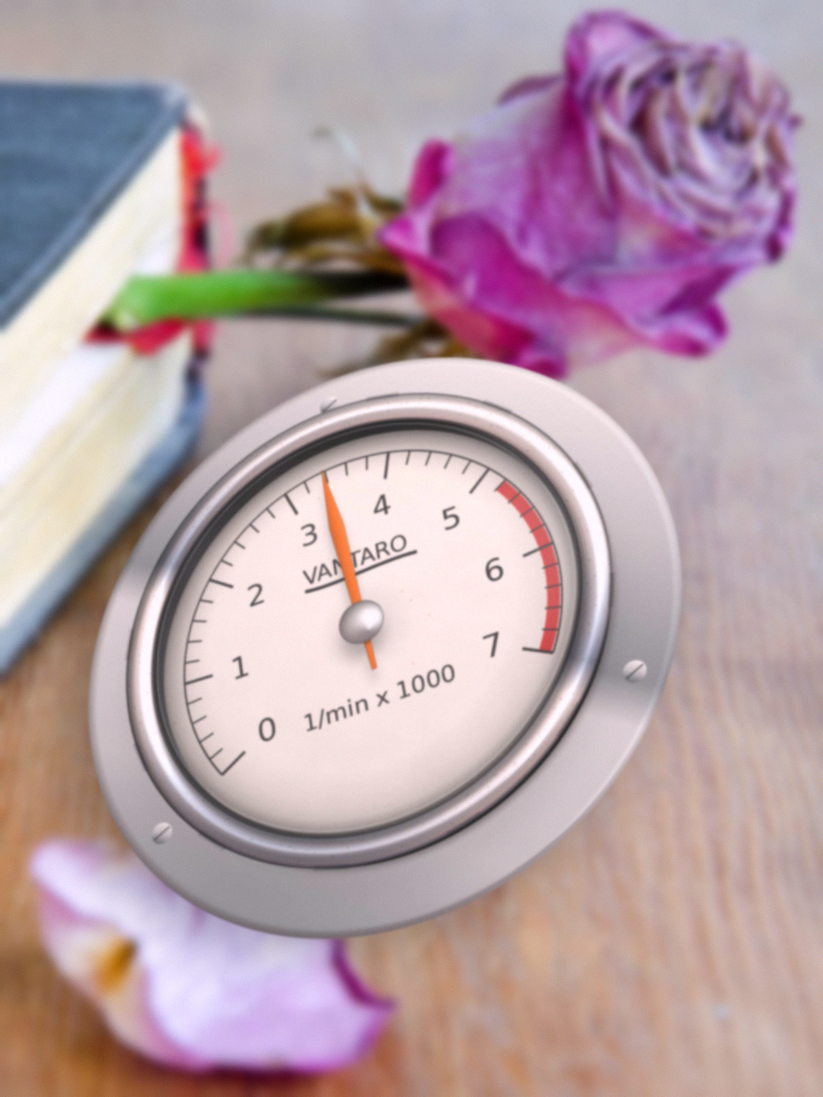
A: 3400 rpm
